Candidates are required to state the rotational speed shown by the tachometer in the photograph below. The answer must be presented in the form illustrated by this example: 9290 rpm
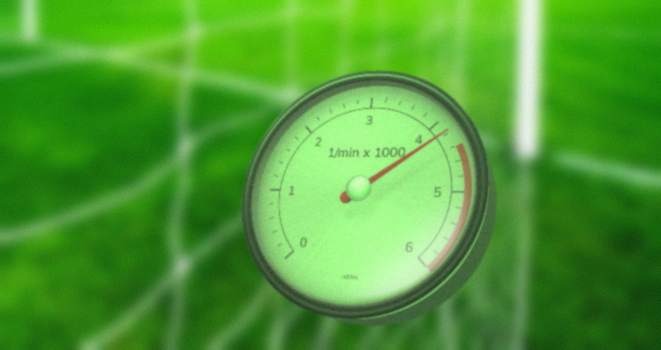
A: 4200 rpm
